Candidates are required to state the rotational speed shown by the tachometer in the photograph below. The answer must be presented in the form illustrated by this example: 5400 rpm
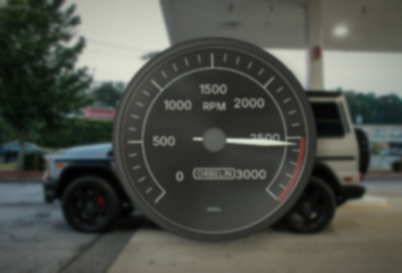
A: 2550 rpm
